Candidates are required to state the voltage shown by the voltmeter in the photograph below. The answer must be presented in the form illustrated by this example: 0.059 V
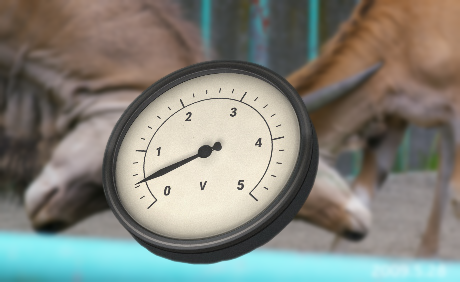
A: 0.4 V
